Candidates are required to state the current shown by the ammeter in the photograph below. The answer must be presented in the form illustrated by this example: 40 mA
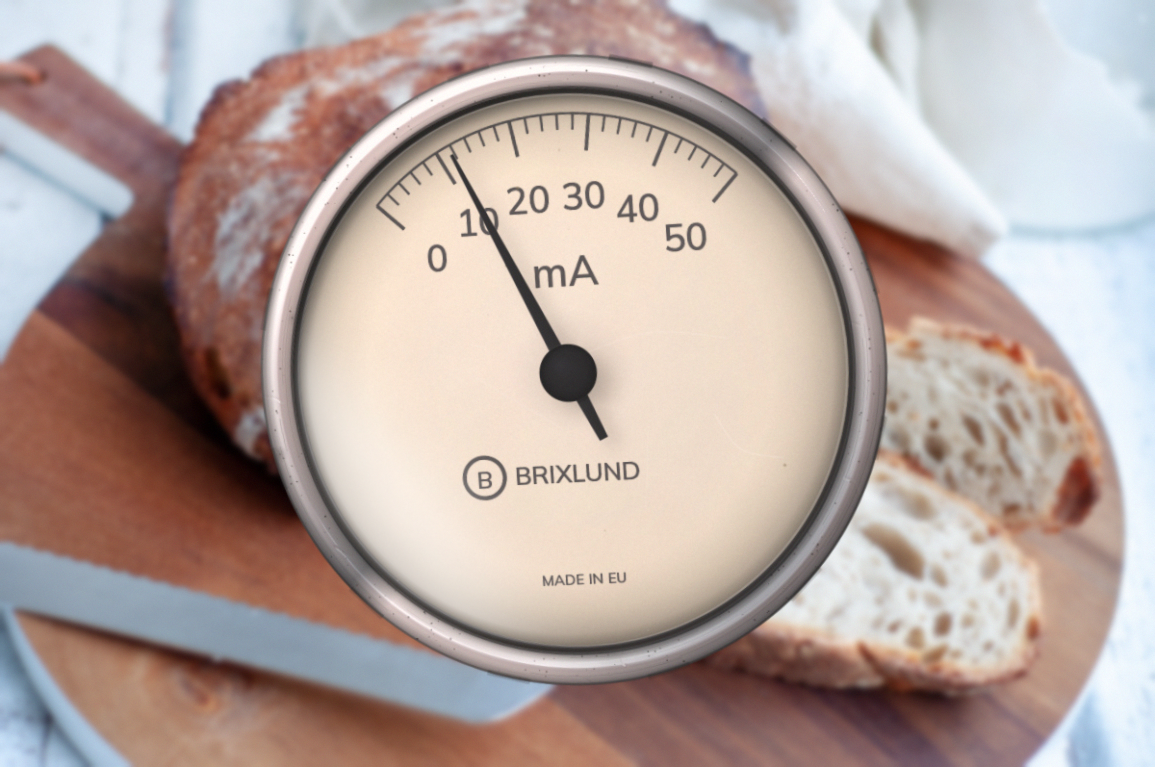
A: 12 mA
